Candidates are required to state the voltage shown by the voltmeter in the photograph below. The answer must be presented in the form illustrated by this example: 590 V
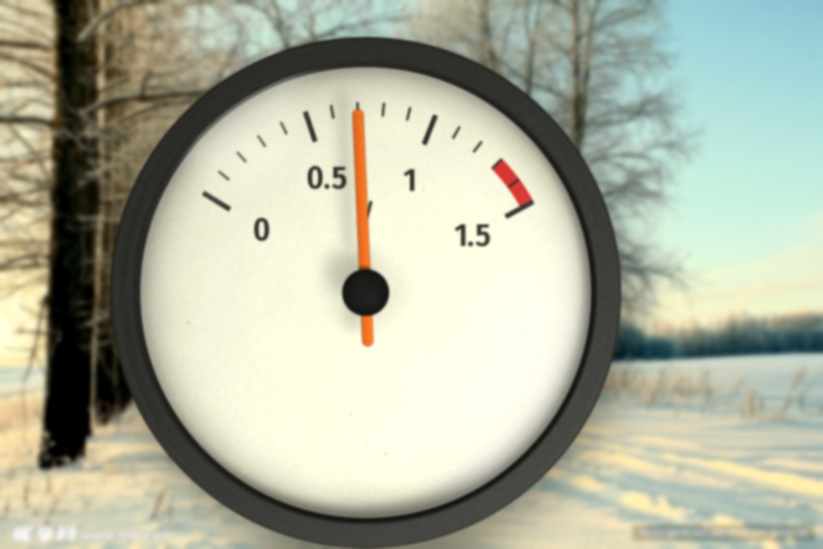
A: 0.7 V
